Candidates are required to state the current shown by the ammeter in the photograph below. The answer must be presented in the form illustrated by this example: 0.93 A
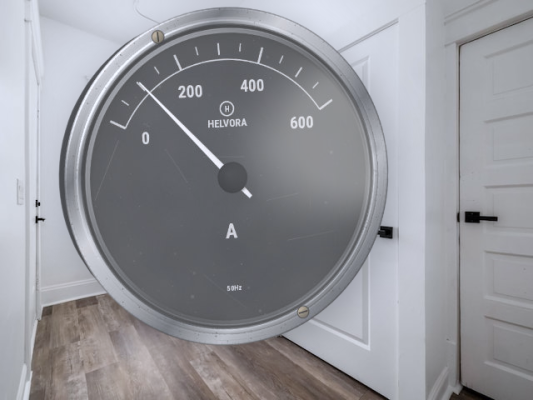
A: 100 A
